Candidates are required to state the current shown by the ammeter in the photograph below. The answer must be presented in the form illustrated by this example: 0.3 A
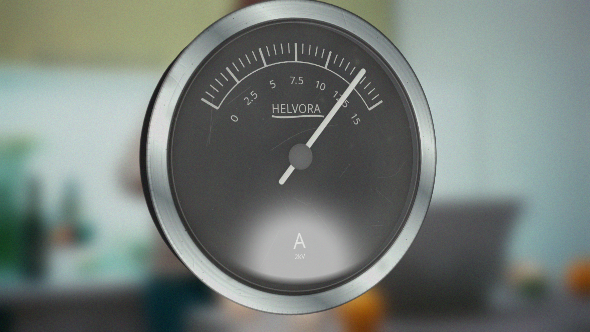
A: 12.5 A
